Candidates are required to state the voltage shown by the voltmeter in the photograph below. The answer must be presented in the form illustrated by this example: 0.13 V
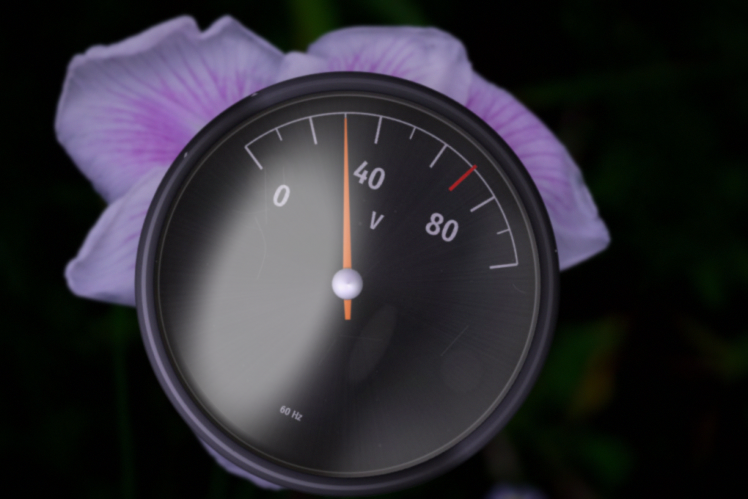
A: 30 V
